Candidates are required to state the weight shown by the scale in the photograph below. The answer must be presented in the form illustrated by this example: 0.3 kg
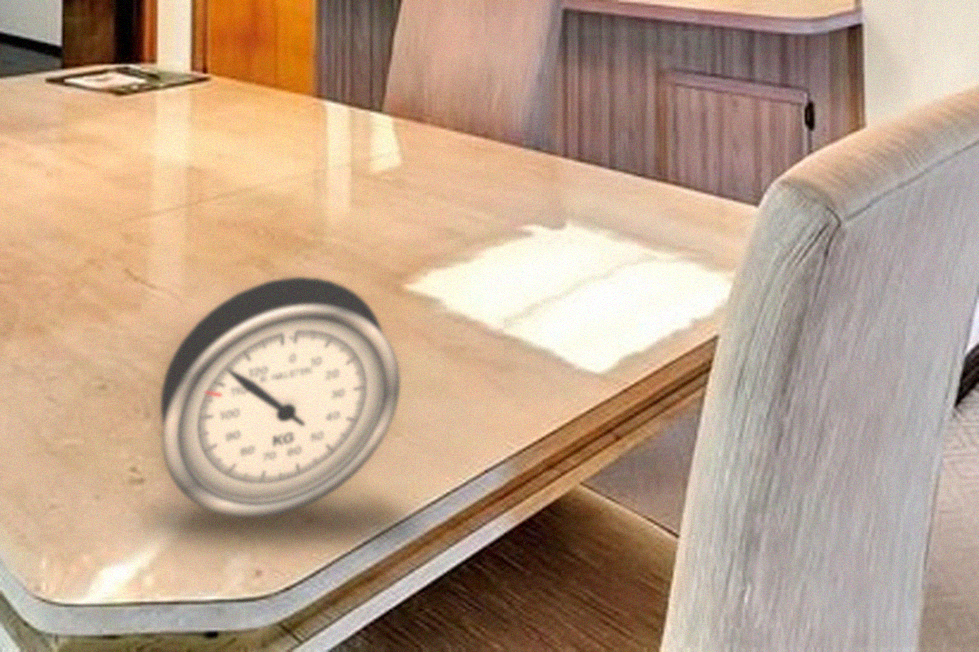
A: 115 kg
